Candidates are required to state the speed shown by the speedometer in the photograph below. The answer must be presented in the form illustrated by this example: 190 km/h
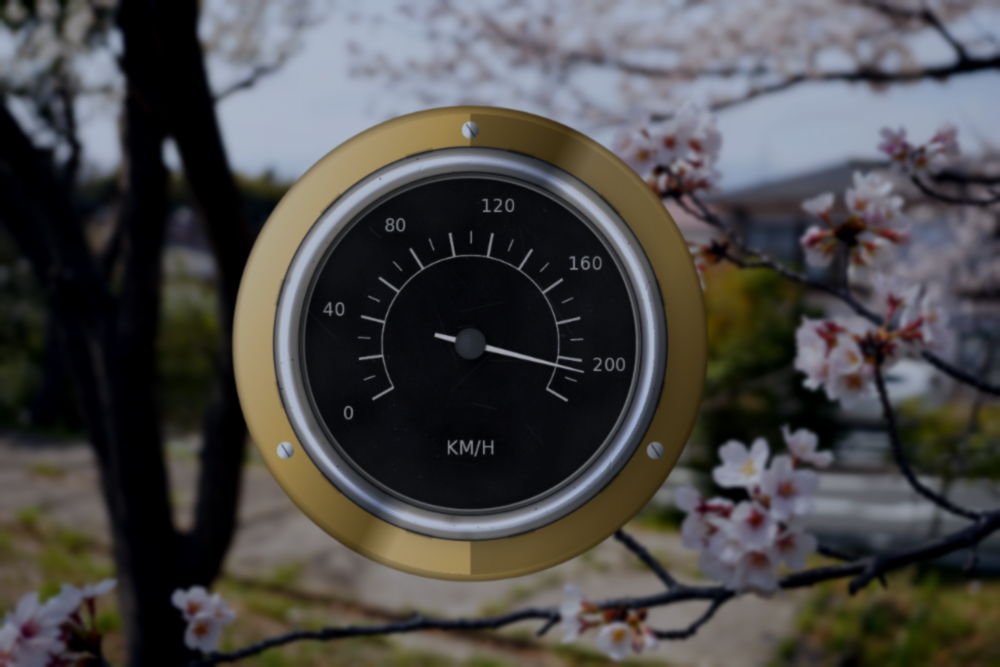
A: 205 km/h
